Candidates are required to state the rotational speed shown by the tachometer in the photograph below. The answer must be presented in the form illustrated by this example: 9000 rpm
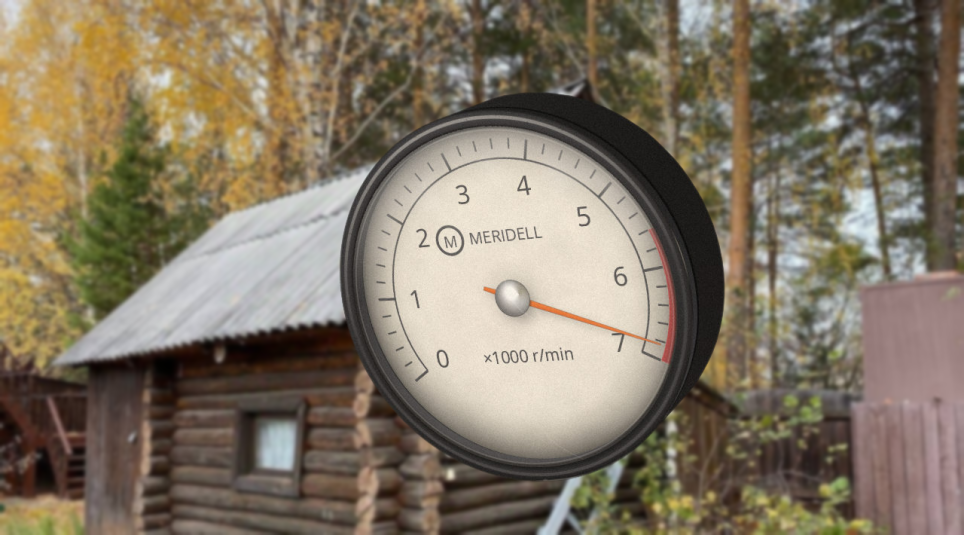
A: 6800 rpm
